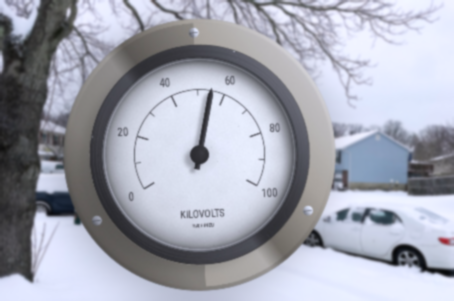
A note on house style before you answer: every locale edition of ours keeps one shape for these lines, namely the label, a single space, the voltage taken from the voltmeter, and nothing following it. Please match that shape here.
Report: 55 kV
